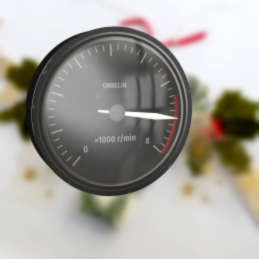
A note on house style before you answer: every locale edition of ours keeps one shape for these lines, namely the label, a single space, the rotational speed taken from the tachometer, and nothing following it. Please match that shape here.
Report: 7000 rpm
